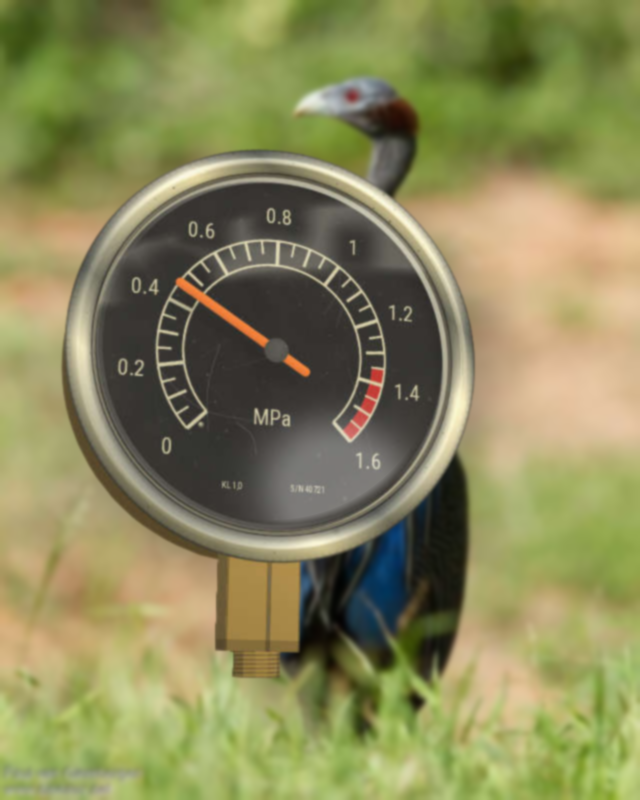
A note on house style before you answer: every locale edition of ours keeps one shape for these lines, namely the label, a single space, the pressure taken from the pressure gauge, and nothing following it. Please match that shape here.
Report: 0.45 MPa
